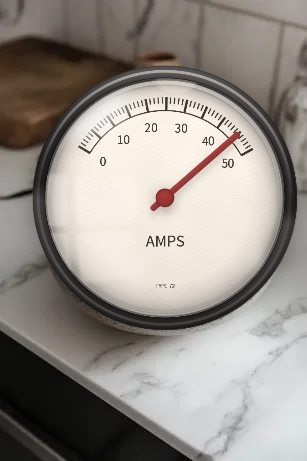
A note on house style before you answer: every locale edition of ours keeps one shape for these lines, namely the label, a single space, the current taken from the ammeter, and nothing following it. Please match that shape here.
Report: 45 A
